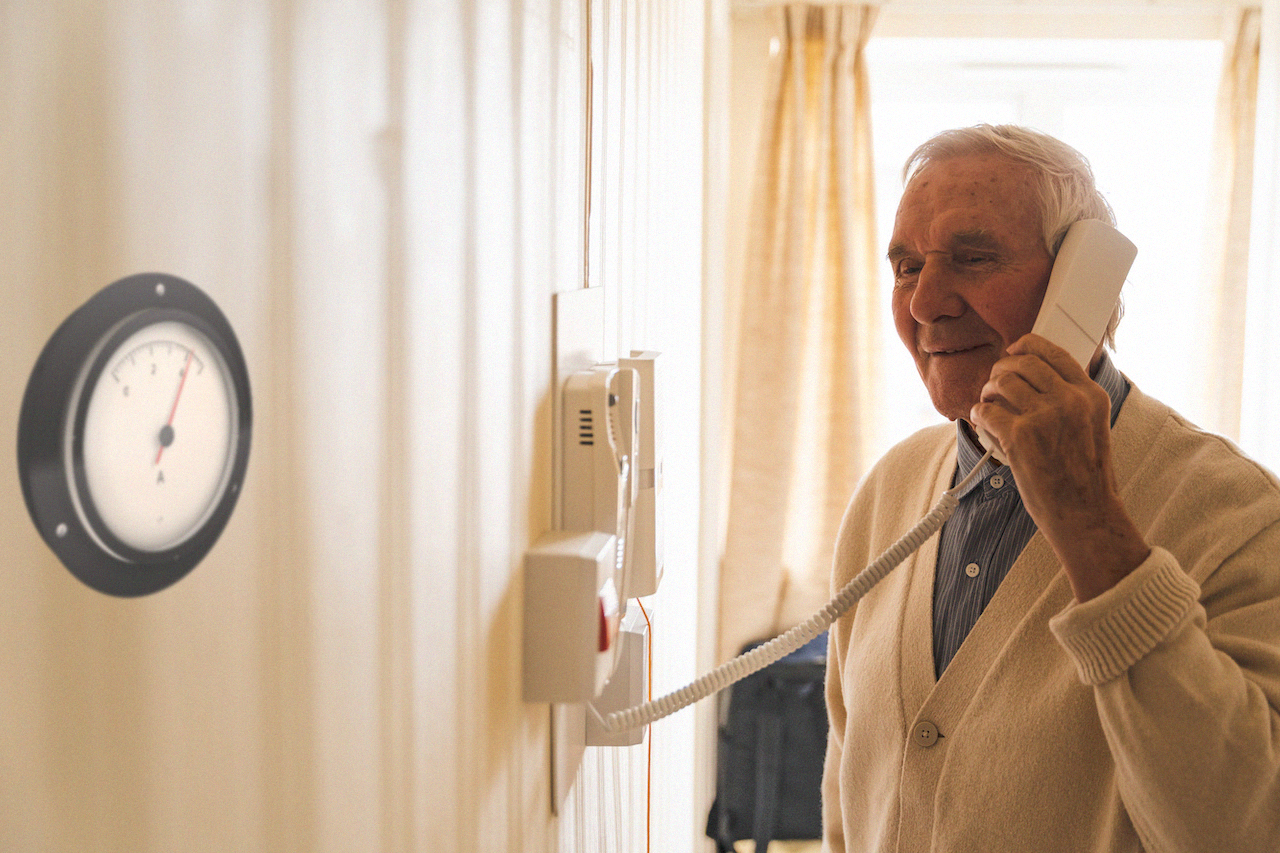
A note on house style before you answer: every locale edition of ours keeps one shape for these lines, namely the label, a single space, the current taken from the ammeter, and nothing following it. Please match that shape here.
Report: 4 A
